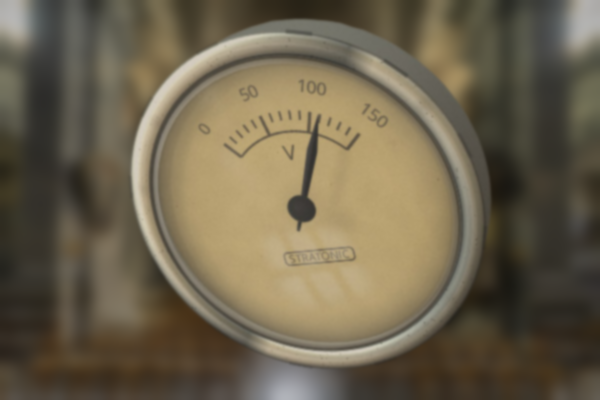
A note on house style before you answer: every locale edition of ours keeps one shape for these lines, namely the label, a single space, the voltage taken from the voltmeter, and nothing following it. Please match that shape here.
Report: 110 V
